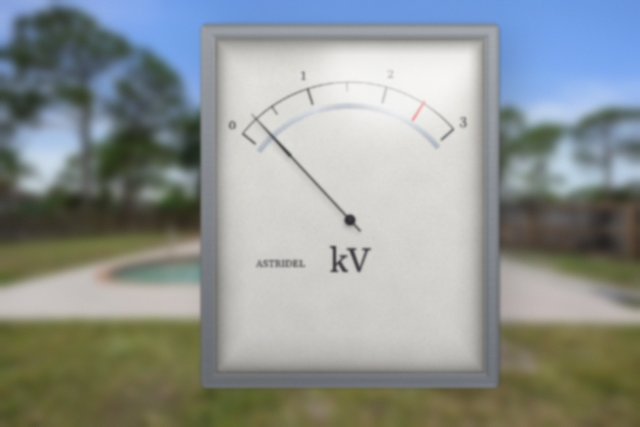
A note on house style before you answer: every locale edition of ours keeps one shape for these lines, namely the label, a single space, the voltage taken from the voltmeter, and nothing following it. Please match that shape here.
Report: 0.25 kV
